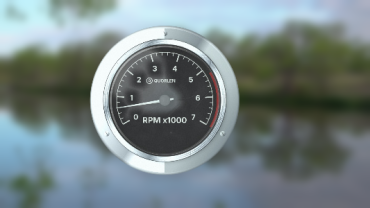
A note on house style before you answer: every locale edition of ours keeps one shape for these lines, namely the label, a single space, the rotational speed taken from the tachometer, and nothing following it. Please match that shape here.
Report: 600 rpm
